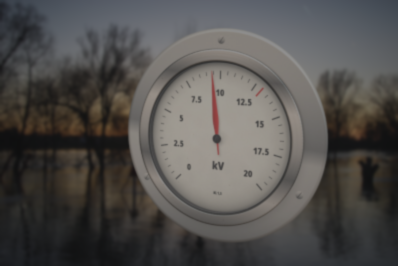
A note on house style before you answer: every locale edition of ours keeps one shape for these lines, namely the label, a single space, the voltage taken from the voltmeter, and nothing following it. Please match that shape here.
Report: 9.5 kV
